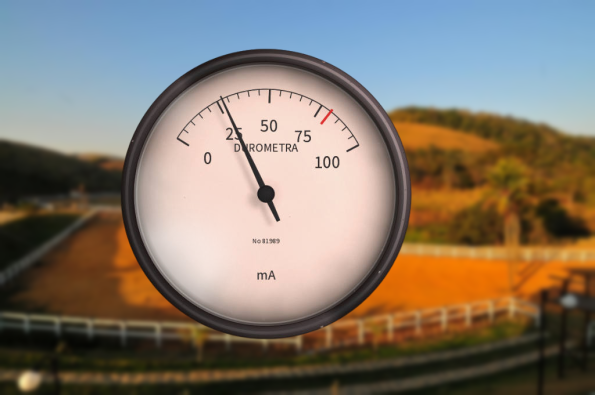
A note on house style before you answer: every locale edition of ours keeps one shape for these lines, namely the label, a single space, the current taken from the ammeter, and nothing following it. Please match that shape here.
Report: 27.5 mA
